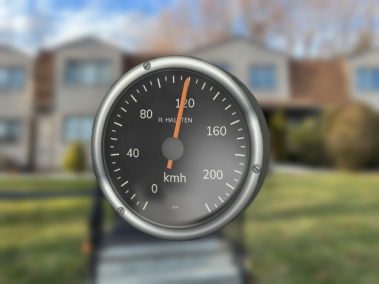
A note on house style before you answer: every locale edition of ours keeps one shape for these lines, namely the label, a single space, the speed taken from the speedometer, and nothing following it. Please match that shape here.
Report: 120 km/h
